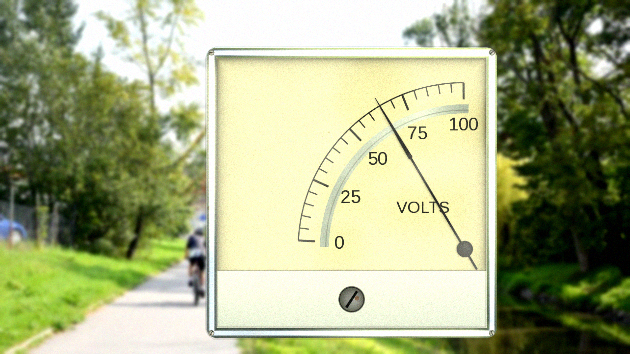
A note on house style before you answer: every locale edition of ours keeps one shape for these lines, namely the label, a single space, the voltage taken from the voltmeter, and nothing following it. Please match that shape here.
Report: 65 V
